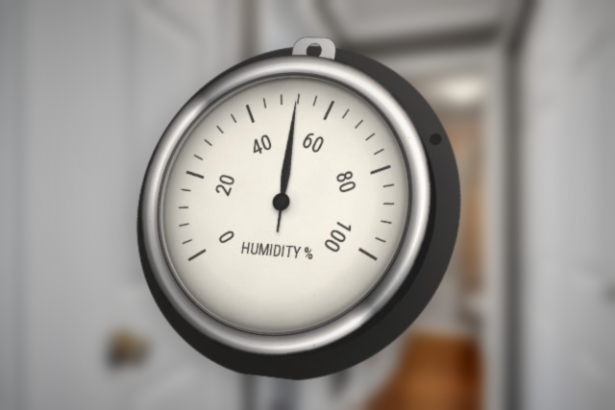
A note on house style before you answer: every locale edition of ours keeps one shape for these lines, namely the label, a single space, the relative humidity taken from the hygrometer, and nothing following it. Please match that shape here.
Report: 52 %
